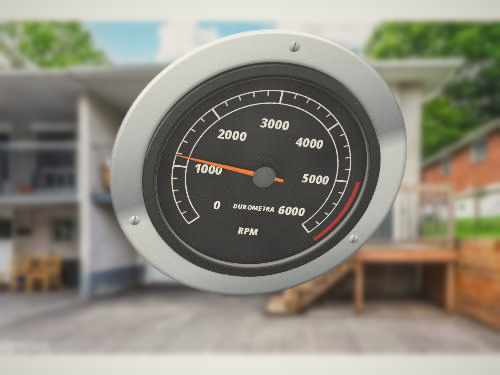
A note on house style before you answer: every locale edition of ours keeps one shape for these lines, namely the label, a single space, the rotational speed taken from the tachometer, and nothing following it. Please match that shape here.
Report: 1200 rpm
